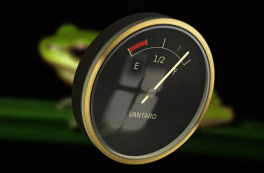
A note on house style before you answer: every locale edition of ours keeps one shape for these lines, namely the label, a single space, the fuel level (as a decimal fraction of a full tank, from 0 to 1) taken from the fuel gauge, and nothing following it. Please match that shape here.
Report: 0.875
